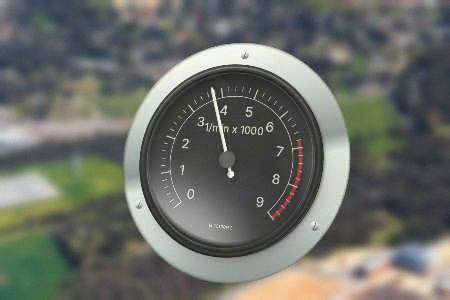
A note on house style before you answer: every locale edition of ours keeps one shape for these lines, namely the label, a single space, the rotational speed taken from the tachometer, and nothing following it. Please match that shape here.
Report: 3800 rpm
